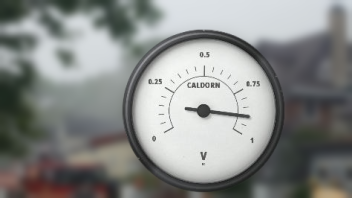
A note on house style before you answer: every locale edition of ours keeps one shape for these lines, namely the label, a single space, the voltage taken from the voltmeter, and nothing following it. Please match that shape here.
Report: 0.9 V
